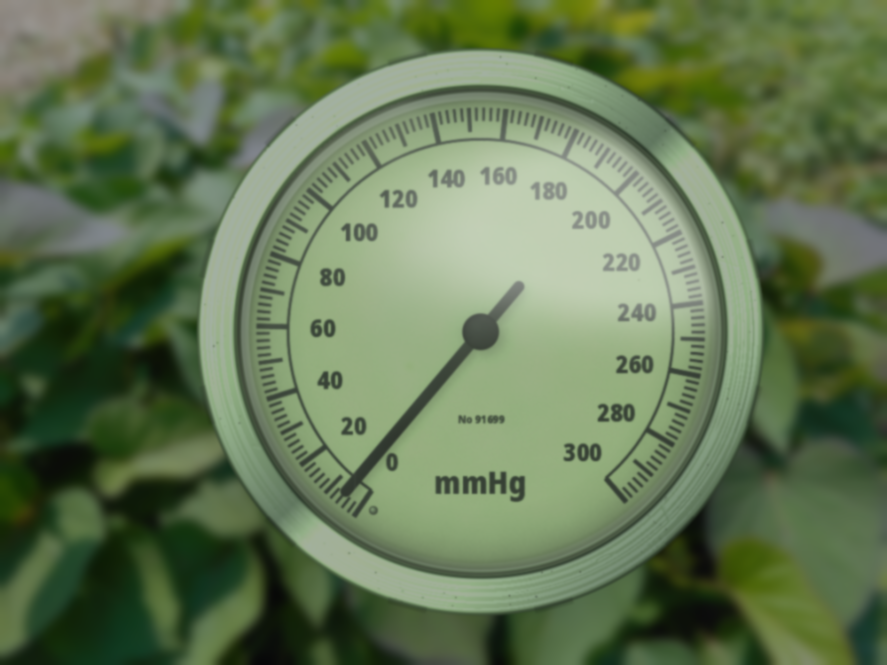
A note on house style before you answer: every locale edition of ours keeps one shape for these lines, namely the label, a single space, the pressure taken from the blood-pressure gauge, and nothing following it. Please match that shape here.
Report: 6 mmHg
